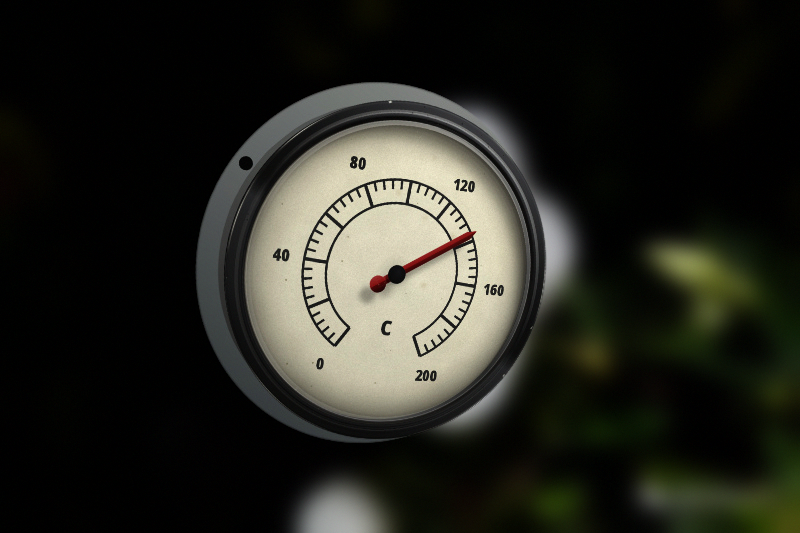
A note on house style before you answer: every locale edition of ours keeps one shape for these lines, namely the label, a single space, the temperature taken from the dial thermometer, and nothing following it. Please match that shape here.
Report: 136 °C
